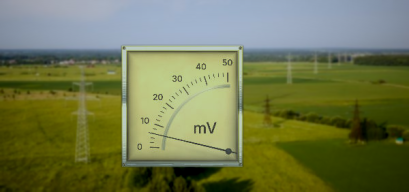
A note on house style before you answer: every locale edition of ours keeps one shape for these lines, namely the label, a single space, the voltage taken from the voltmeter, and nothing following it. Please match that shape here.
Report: 6 mV
